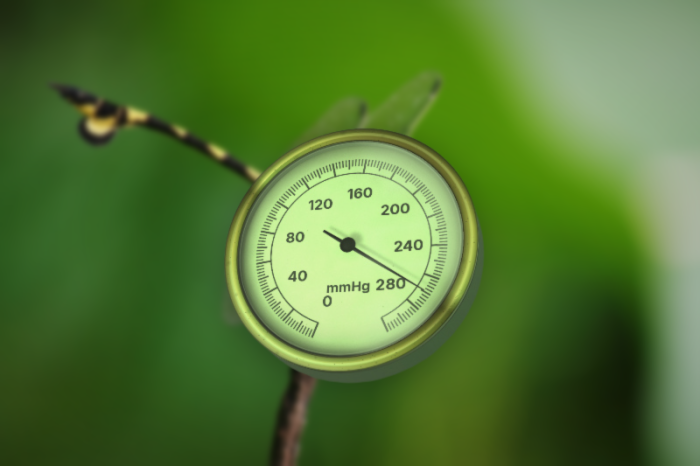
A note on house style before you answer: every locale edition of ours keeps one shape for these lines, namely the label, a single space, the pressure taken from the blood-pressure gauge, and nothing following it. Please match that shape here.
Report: 270 mmHg
